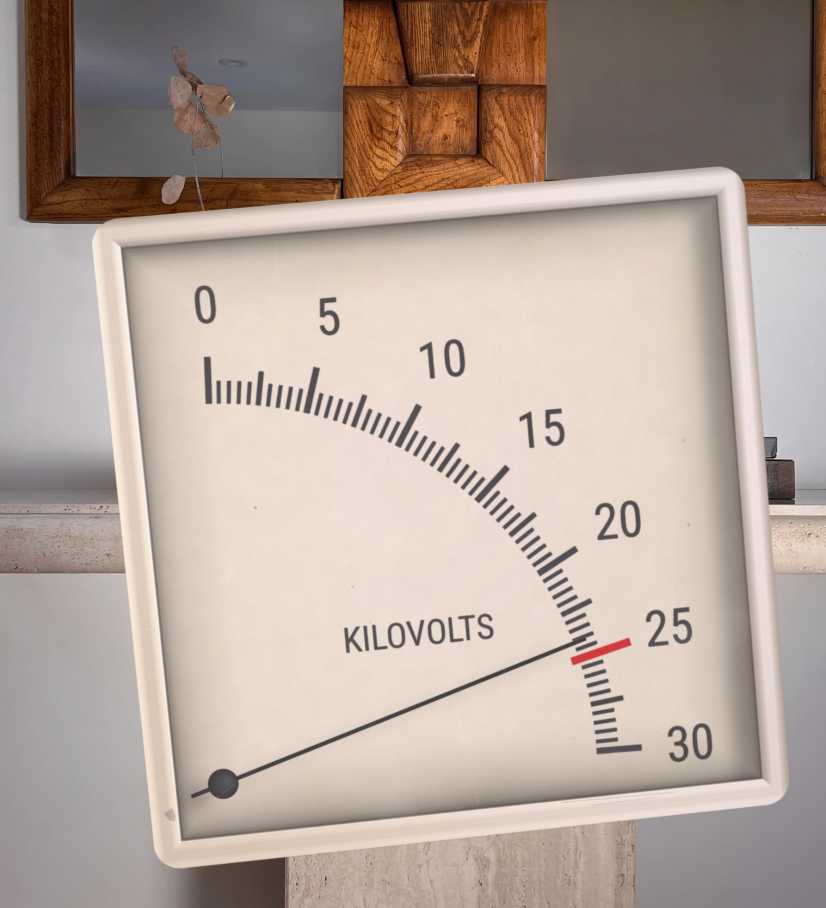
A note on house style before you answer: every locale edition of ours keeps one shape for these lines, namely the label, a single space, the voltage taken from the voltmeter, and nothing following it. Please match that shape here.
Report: 24 kV
